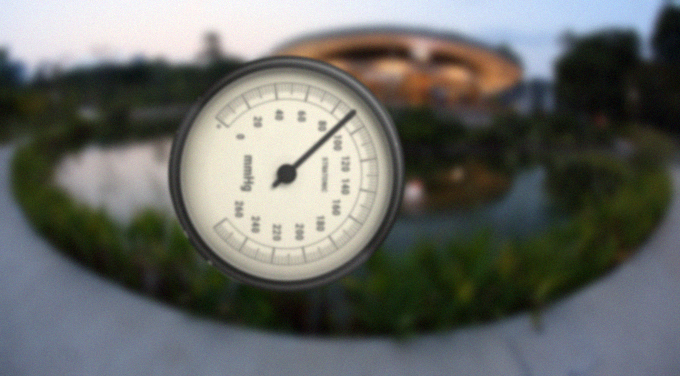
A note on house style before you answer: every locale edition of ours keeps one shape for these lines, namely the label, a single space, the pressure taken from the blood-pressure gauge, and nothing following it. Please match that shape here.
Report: 90 mmHg
